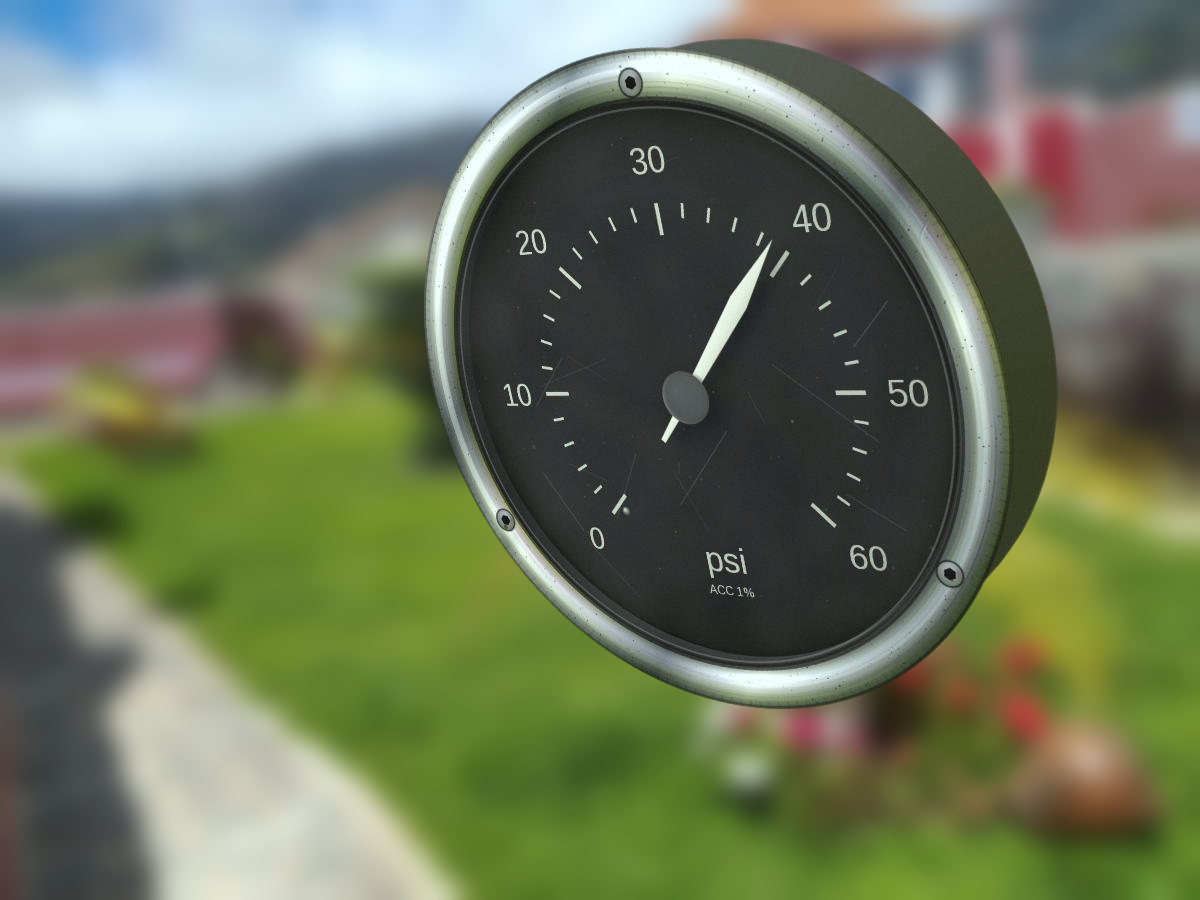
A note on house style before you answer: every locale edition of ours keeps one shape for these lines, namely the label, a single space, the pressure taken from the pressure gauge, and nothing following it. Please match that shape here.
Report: 39 psi
